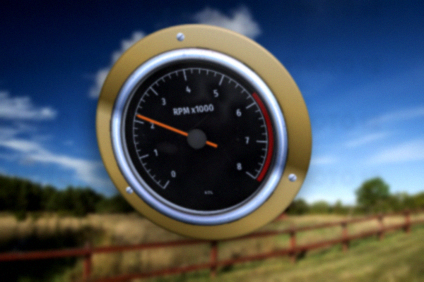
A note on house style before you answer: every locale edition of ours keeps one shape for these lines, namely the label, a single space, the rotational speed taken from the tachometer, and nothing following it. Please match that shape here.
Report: 2200 rpm
